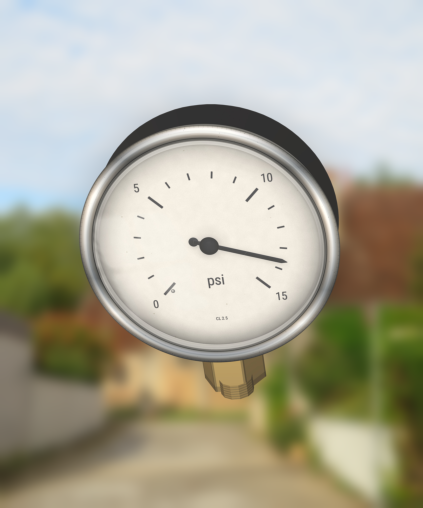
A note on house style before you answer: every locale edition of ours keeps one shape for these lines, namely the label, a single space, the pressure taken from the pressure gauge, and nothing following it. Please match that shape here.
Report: 13.5 psi
